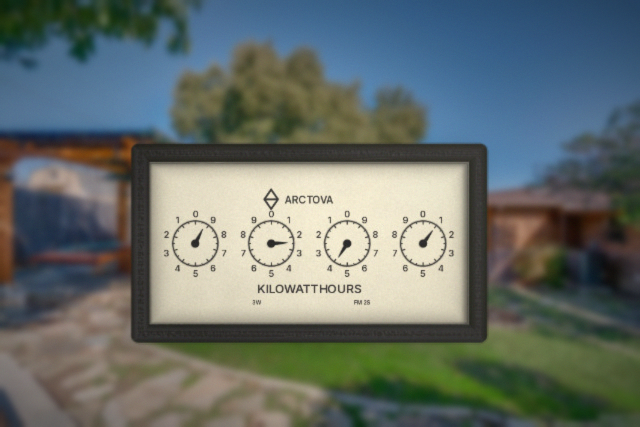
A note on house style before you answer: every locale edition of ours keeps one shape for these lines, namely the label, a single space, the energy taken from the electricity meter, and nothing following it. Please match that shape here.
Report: 9241 kWh
